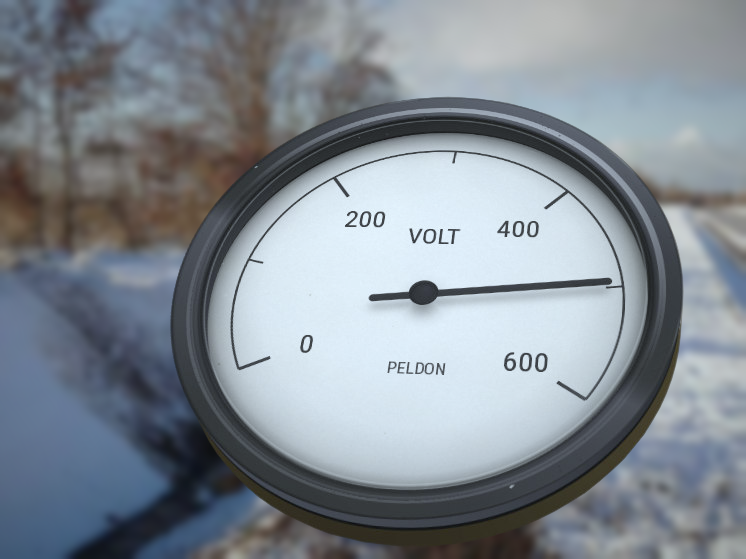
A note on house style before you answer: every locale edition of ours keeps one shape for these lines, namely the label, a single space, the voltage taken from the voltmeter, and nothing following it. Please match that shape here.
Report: 500 V
